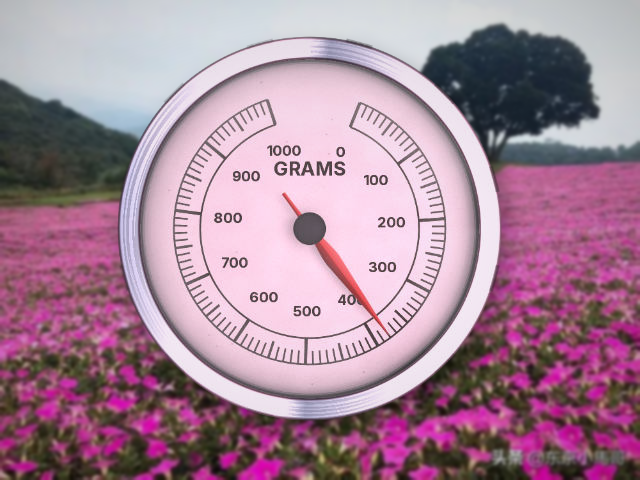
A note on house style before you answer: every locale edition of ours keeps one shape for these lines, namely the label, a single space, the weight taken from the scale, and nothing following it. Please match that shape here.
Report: 380 g
